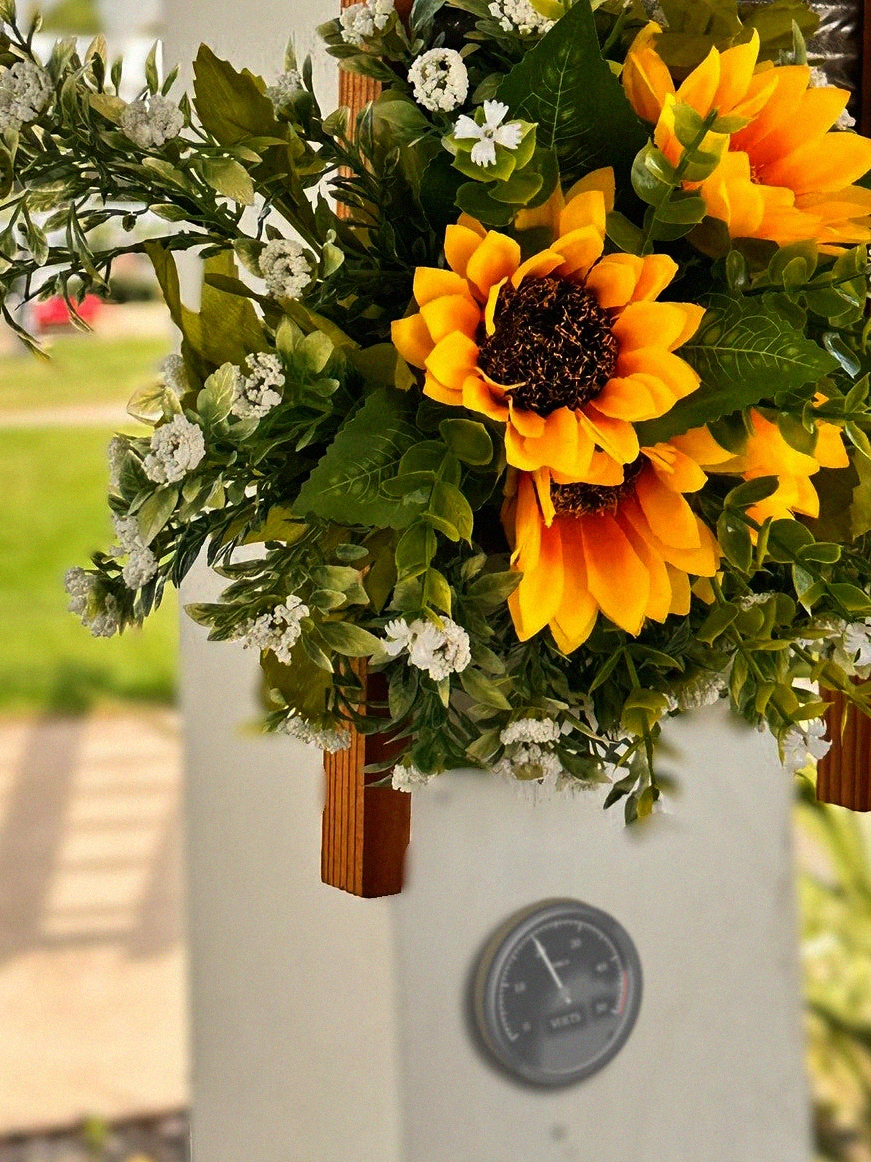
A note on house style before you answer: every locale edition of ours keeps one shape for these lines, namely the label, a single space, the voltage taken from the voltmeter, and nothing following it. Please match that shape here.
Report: 20 V
